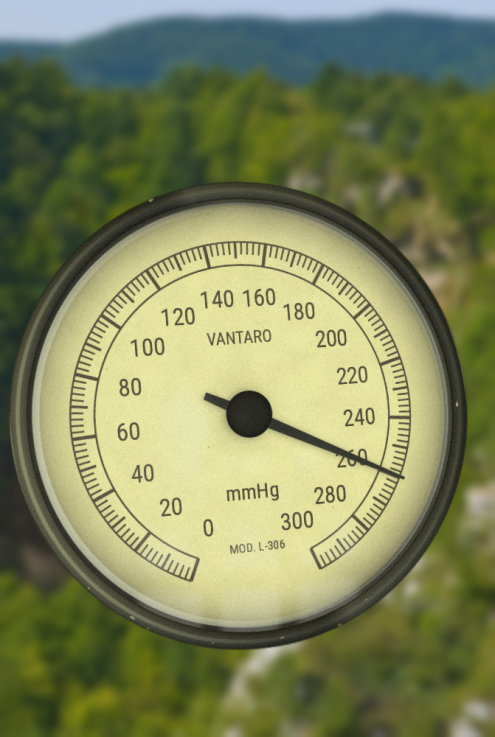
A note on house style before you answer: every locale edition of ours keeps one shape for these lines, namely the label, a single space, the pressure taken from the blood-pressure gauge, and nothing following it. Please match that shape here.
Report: 260 mmHg
